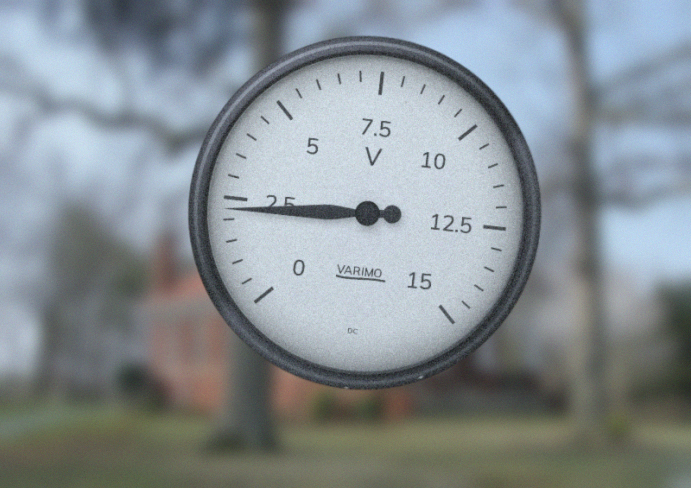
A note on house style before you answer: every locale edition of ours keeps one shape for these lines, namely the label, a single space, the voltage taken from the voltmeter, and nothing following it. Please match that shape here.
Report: 2.25 V
